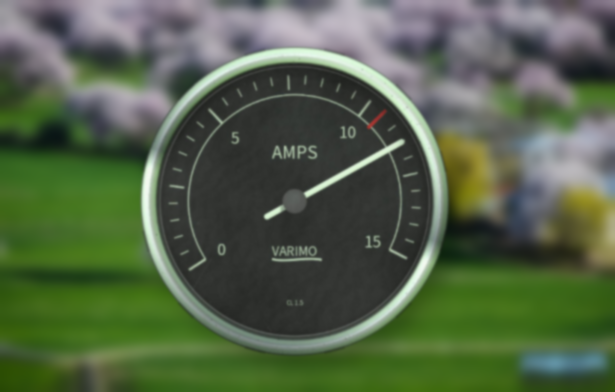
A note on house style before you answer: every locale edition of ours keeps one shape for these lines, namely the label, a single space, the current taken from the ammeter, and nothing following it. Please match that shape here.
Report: 11.5 A
